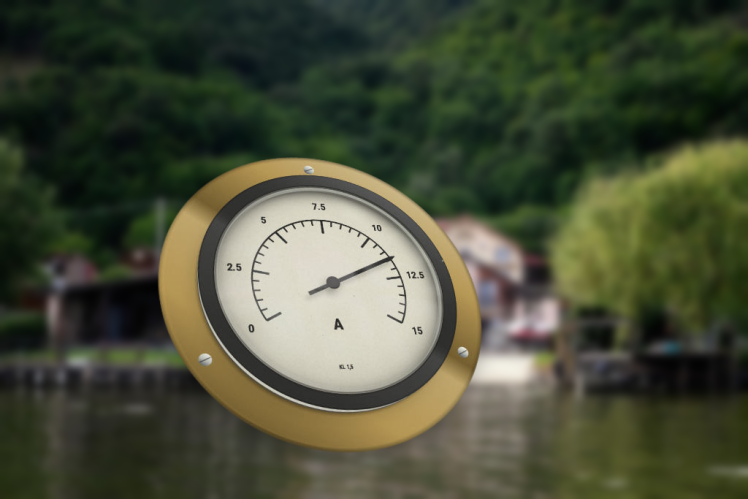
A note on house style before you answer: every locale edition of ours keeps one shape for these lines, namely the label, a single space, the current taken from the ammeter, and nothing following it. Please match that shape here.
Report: 11.5 A
